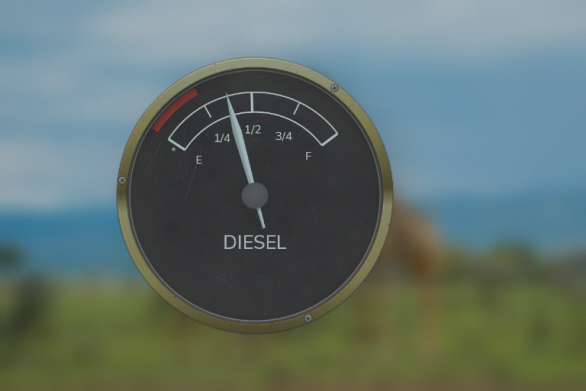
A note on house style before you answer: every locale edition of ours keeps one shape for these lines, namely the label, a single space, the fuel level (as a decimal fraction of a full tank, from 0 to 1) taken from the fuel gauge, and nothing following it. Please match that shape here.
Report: 0.375
